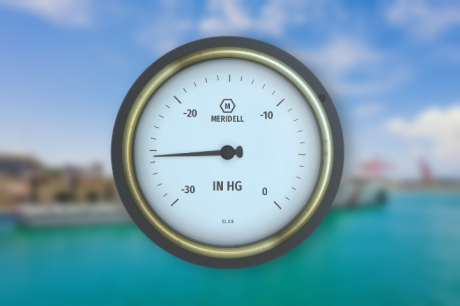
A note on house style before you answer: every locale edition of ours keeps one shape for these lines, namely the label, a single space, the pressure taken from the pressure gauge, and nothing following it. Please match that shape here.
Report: -25.5 inHg
